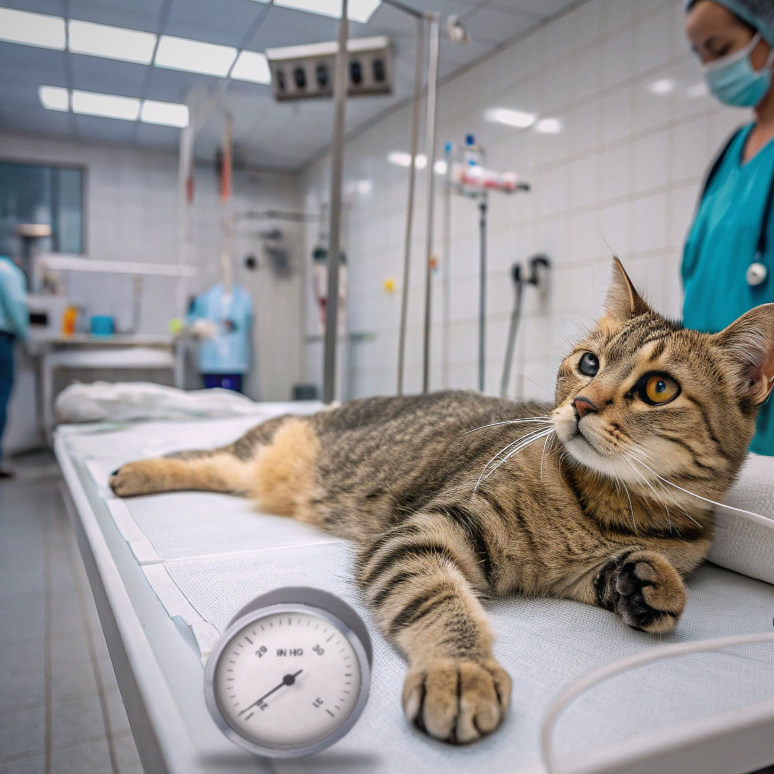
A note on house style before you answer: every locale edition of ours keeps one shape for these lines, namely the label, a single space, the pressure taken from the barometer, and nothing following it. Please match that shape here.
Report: 28.1 inHg
